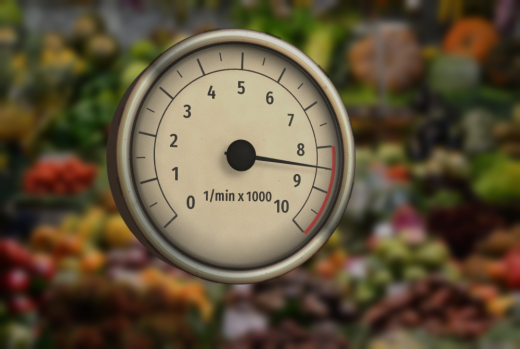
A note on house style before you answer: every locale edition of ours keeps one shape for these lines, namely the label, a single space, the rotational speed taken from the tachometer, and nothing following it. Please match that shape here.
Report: 8500 rpm
